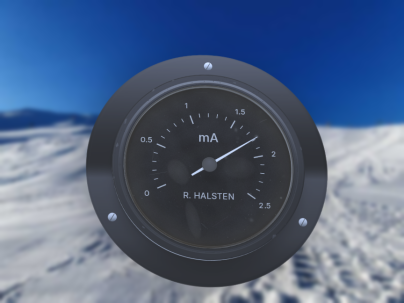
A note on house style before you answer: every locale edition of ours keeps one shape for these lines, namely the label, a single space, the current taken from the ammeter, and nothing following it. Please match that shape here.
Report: 1.8 mA
